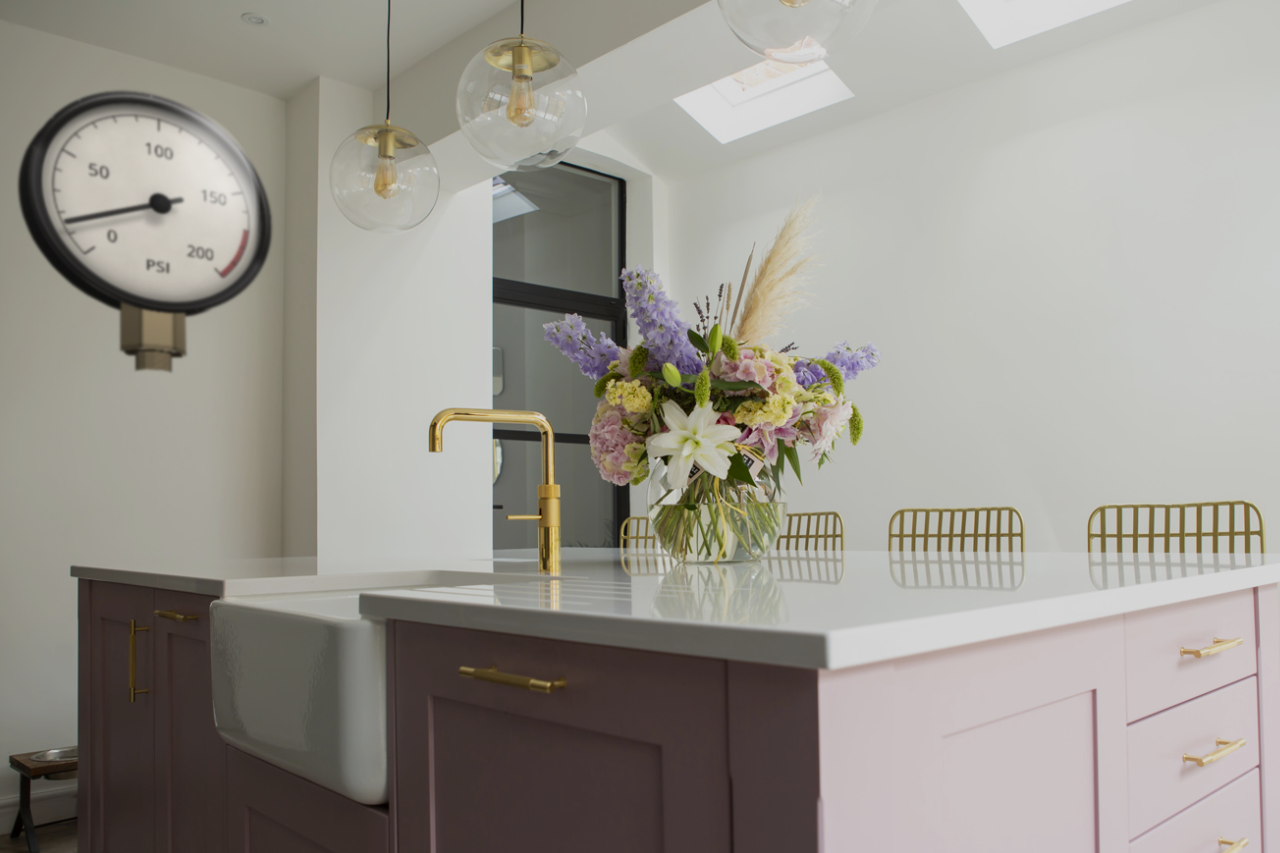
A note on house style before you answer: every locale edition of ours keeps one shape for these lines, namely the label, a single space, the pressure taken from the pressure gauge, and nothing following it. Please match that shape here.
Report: 15 psi
